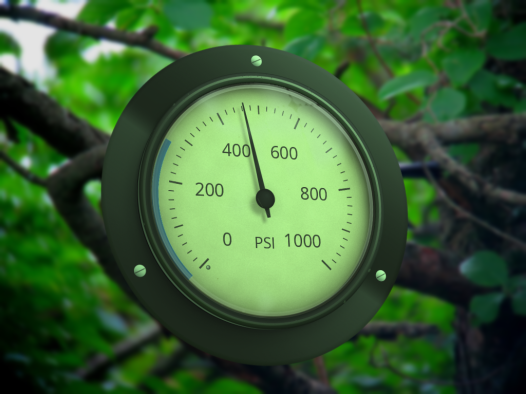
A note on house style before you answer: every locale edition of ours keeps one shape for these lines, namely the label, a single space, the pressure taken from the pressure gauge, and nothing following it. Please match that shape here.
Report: 460 psi
